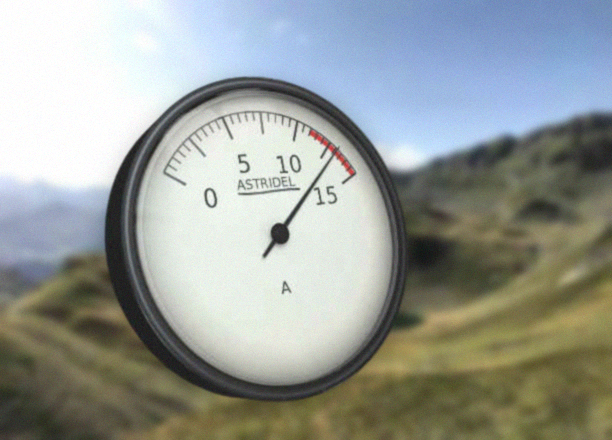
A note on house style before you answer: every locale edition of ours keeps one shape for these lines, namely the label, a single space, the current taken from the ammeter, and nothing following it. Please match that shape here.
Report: 13 A
